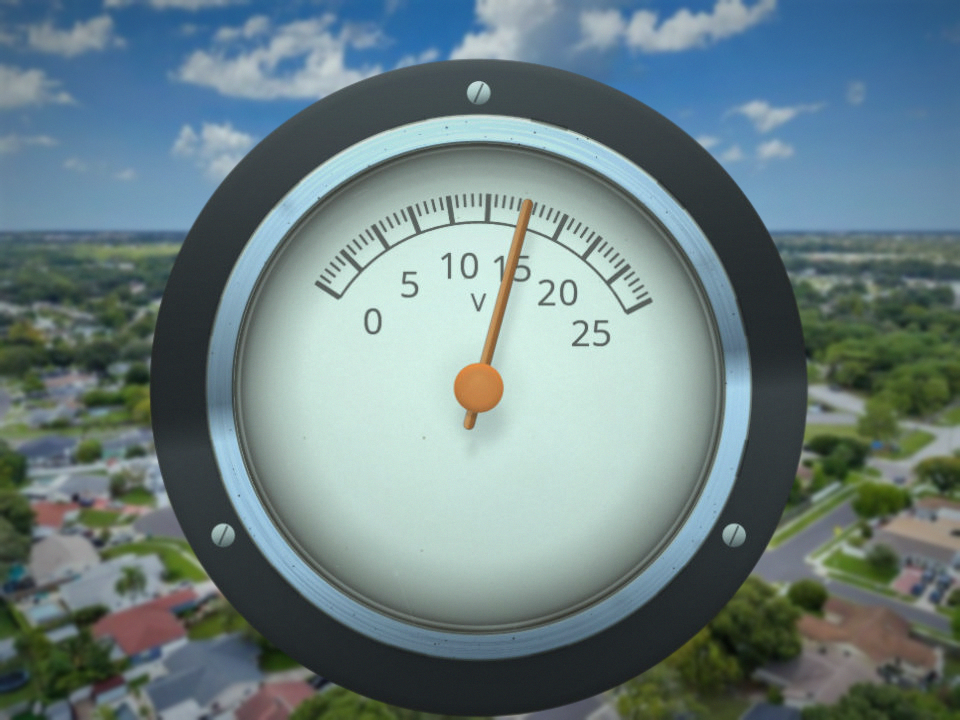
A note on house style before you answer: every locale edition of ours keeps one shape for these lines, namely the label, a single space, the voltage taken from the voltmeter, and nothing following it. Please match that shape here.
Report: 15 V
